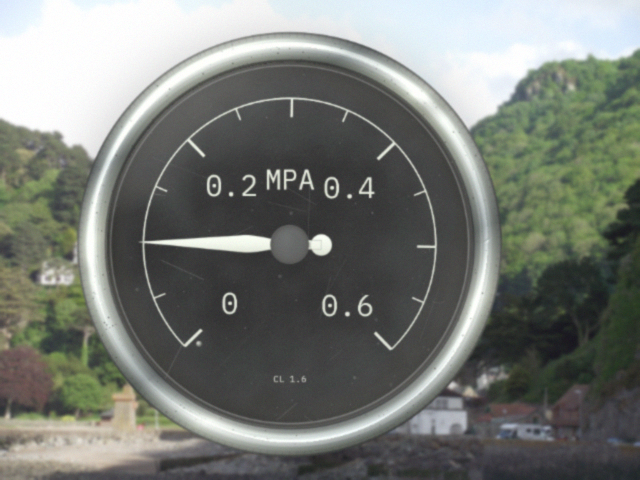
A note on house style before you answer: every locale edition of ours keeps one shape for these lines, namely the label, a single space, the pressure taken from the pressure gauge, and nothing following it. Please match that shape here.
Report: 0.1 MPa
